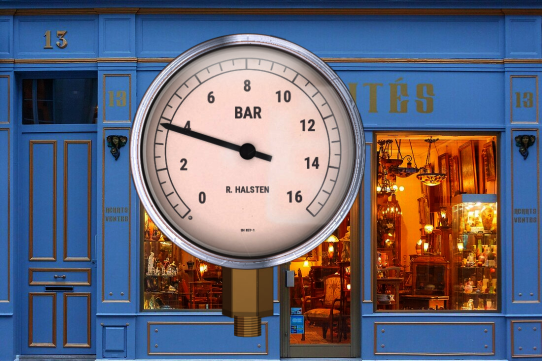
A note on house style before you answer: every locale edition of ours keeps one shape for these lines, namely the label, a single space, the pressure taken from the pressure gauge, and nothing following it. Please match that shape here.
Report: 3.75 bar
